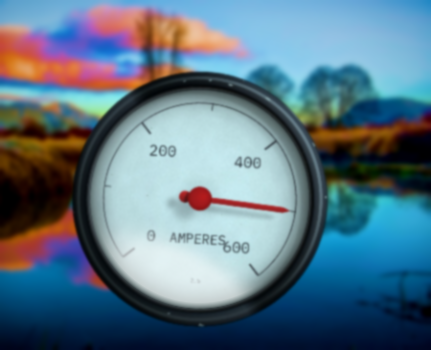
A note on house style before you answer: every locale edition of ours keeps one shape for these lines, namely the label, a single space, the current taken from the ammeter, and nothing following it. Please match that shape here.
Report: 500 A
